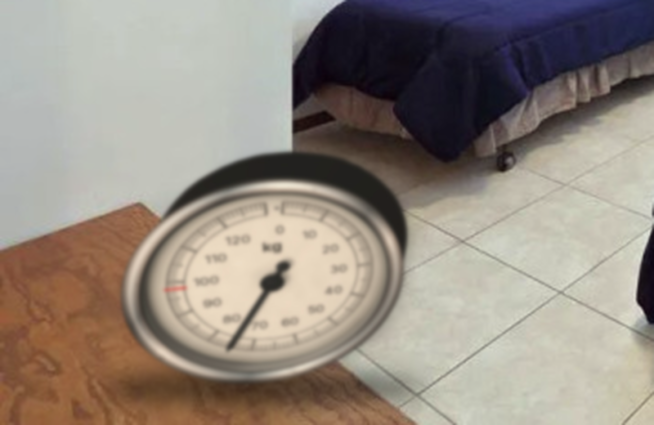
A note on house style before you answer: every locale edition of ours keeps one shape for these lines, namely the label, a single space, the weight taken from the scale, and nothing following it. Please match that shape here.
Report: 75 kg
